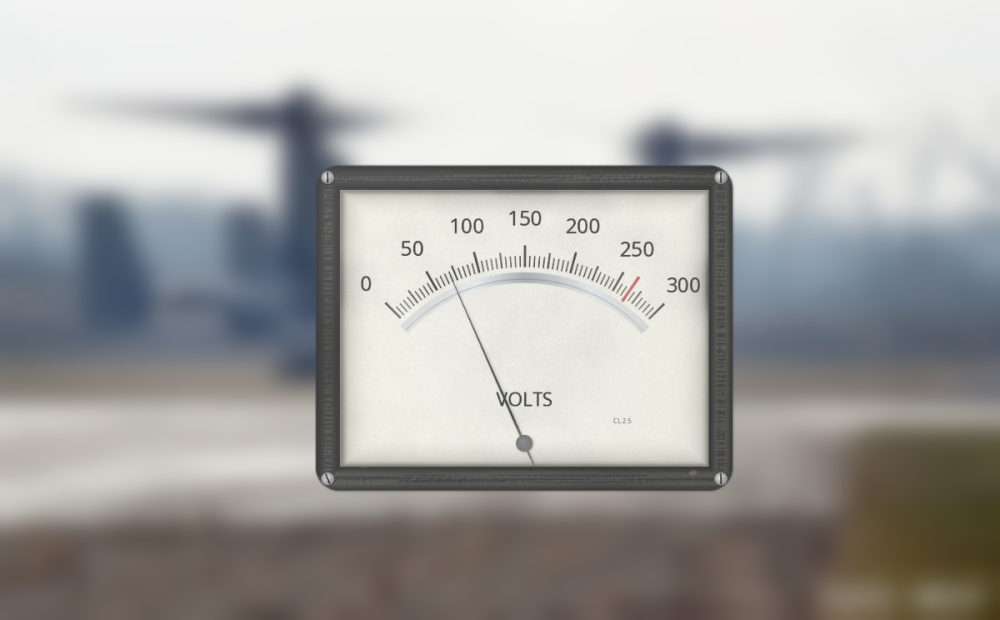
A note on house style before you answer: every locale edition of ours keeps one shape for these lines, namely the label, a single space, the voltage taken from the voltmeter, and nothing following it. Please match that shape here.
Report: 70 V
